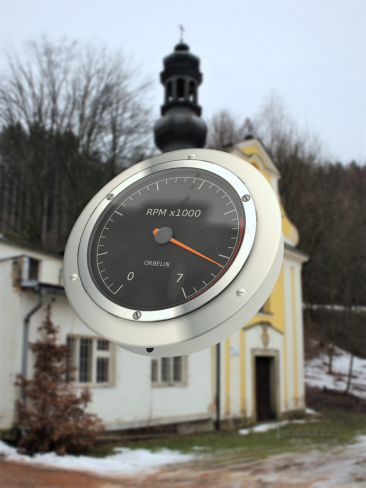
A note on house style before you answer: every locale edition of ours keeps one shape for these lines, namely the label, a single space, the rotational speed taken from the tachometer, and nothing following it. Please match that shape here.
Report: 6200 rpm
